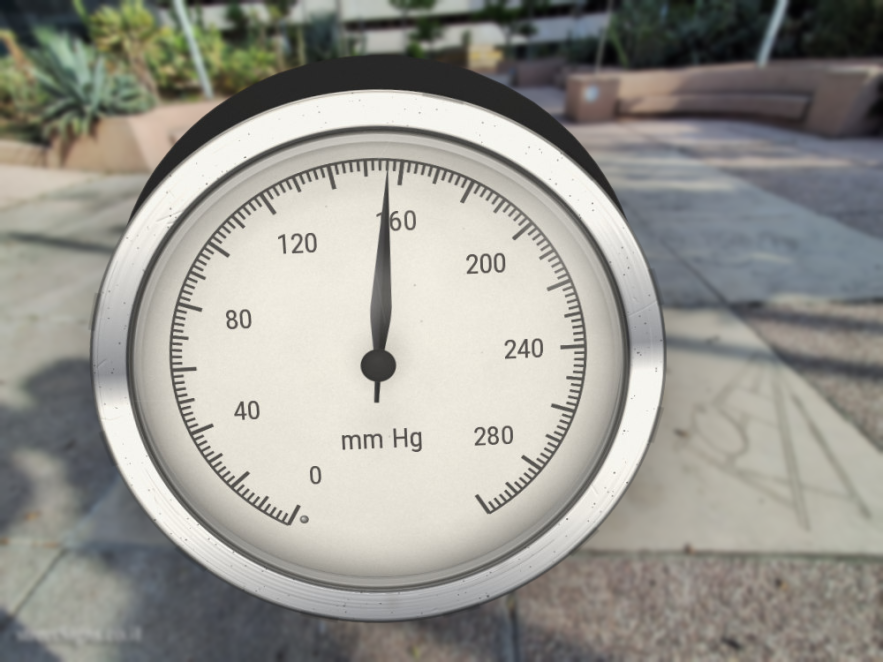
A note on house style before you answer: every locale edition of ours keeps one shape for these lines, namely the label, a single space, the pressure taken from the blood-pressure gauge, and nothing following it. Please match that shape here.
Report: 156 mmHg
